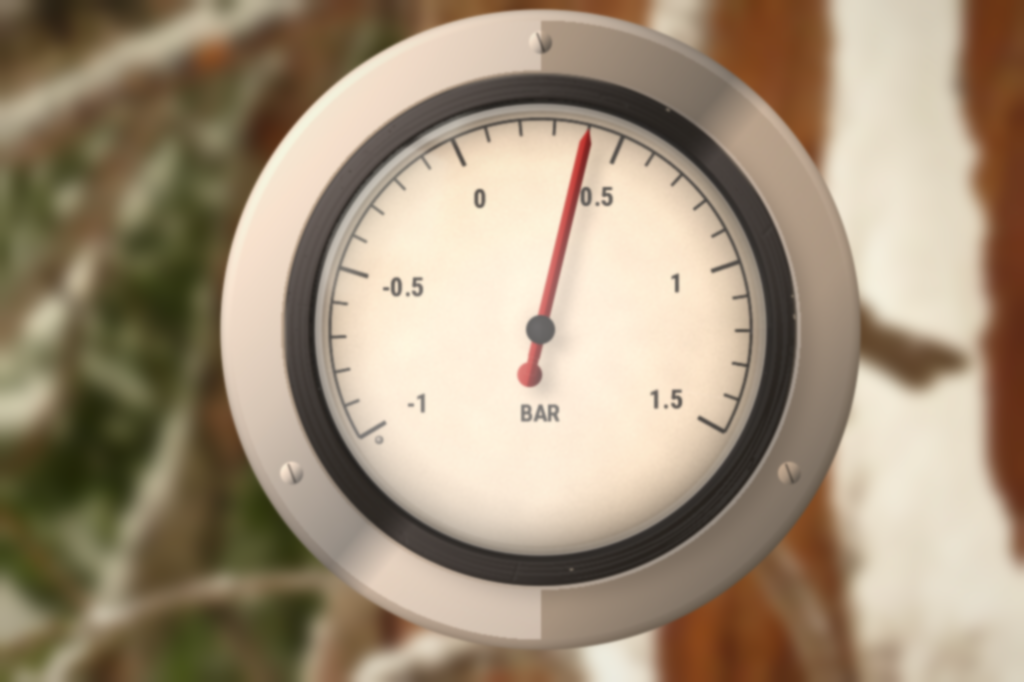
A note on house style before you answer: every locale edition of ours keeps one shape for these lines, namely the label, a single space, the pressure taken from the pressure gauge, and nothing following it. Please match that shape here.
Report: 0.4 bar
